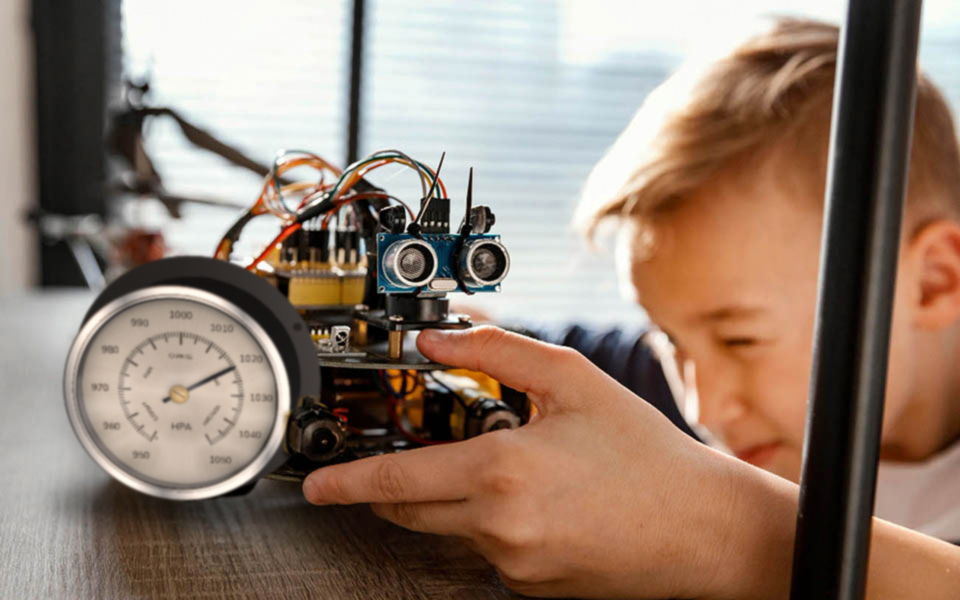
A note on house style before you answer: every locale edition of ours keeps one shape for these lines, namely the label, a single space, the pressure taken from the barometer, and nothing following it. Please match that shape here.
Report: 1020 hPa
